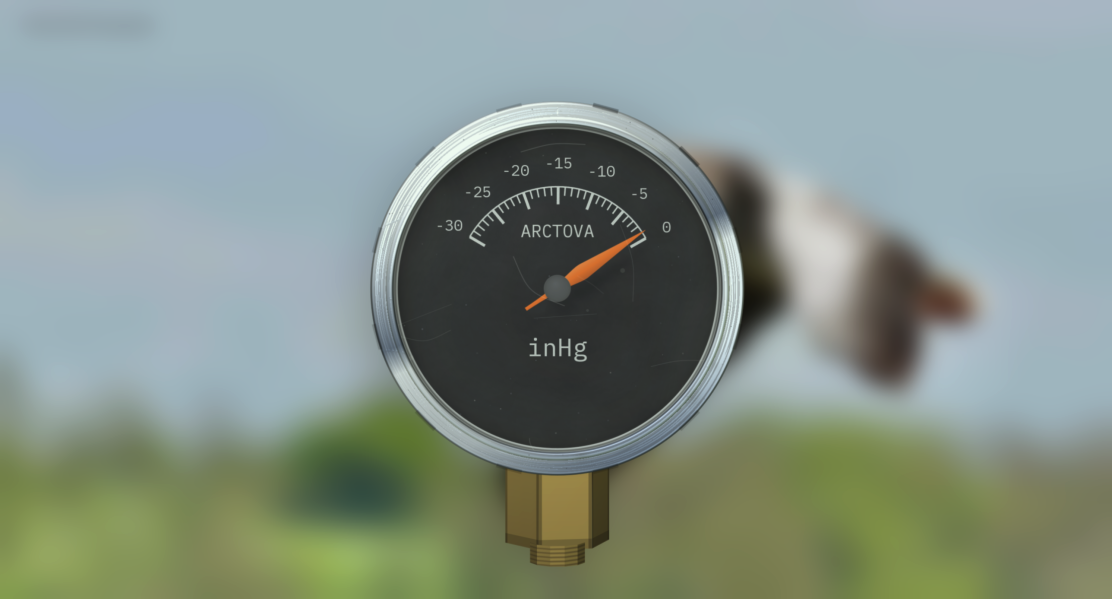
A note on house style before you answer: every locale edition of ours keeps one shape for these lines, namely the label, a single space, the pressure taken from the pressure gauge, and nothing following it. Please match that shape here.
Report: -1 inHg
